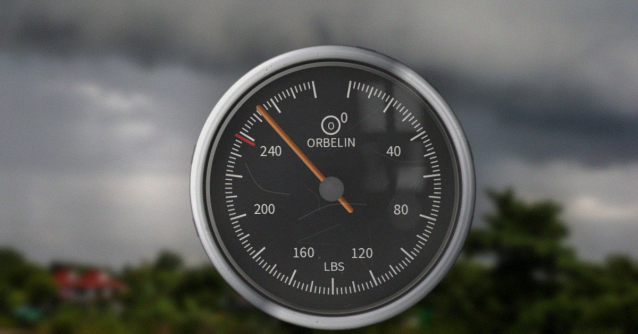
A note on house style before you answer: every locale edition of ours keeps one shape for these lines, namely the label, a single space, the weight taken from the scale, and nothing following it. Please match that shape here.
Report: 254 lb
